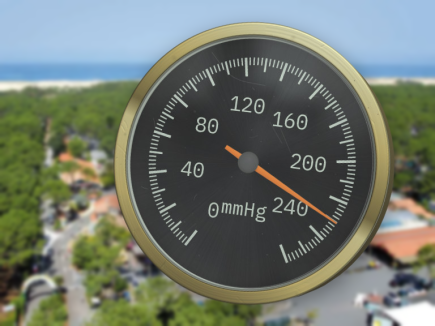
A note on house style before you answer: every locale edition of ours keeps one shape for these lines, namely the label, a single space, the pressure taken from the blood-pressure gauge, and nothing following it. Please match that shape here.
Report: 230 mmHg
